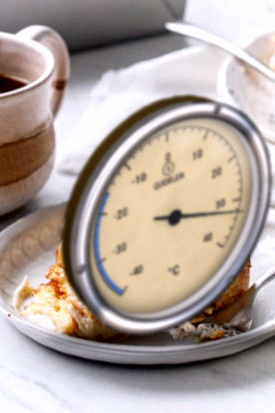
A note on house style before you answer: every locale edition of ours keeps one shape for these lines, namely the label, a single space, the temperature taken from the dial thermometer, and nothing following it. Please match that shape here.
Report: 32 °C
